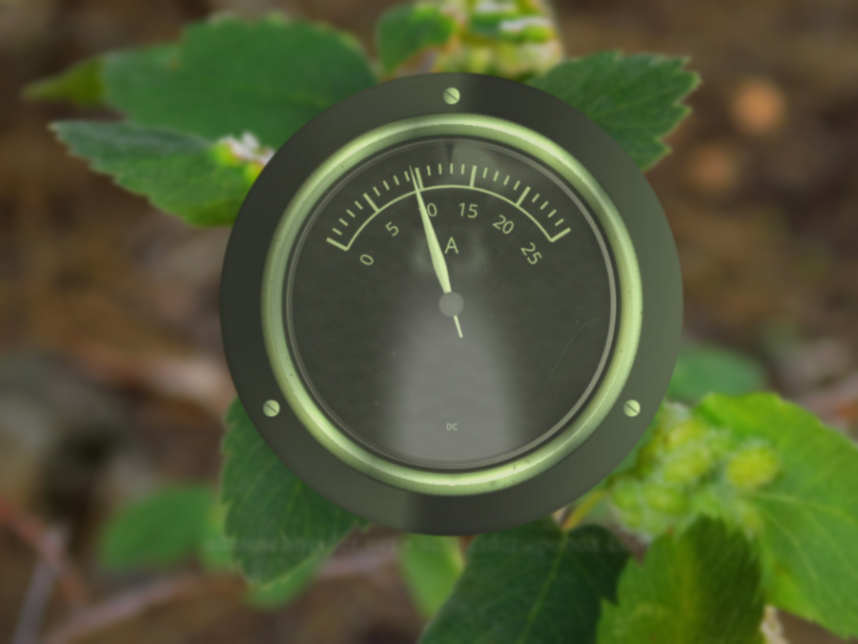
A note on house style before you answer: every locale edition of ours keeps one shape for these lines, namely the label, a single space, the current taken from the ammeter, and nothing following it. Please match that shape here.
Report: 9.5 A
